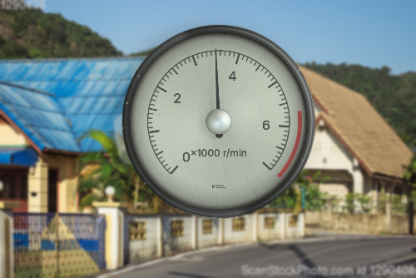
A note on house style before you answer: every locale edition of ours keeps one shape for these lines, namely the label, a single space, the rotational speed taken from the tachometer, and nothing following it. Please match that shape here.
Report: 3500 rpm
